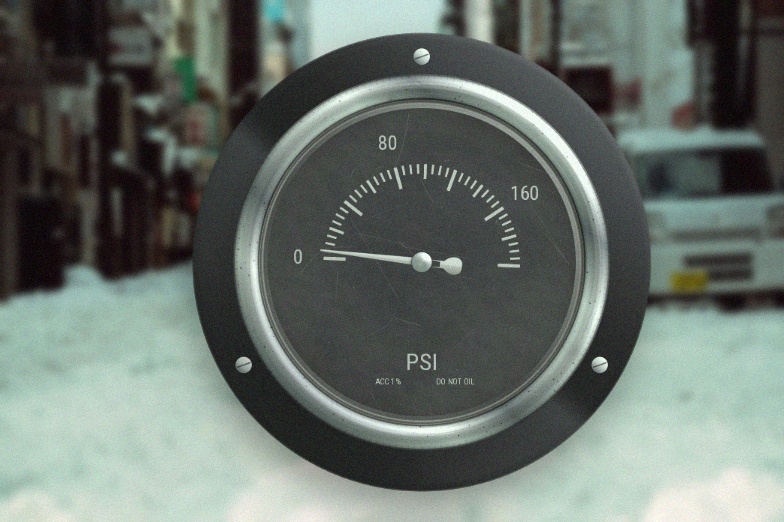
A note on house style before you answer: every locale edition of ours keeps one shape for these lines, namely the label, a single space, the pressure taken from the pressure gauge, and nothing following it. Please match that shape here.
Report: 5 psi
